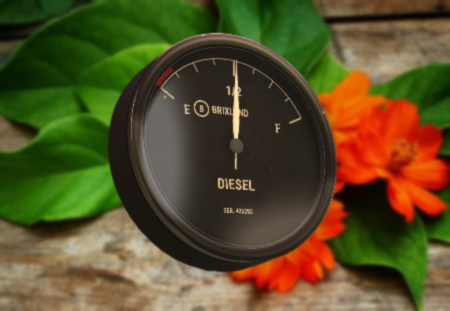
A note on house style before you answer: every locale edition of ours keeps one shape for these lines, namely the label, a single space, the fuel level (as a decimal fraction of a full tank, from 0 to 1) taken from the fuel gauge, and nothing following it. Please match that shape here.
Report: 0.5
